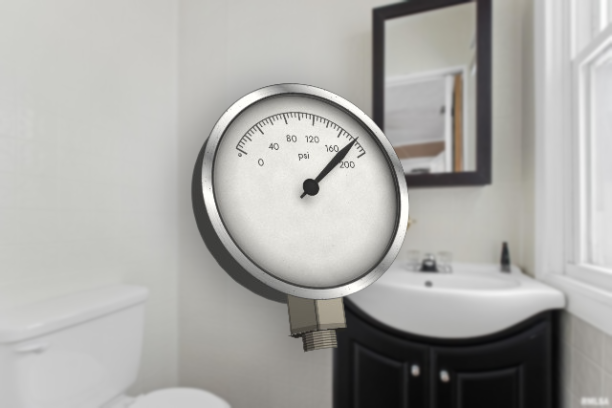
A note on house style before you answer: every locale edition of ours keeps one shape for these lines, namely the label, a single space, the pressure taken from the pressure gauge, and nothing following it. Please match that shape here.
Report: 180 psi
